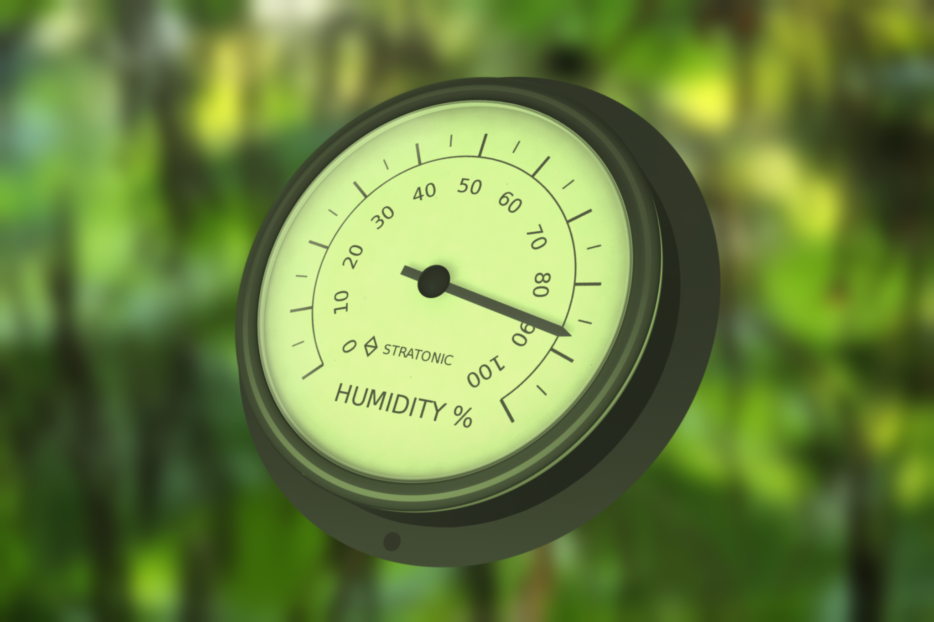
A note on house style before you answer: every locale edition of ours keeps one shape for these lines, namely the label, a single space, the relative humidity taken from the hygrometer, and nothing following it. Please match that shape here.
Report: 87.5 %
